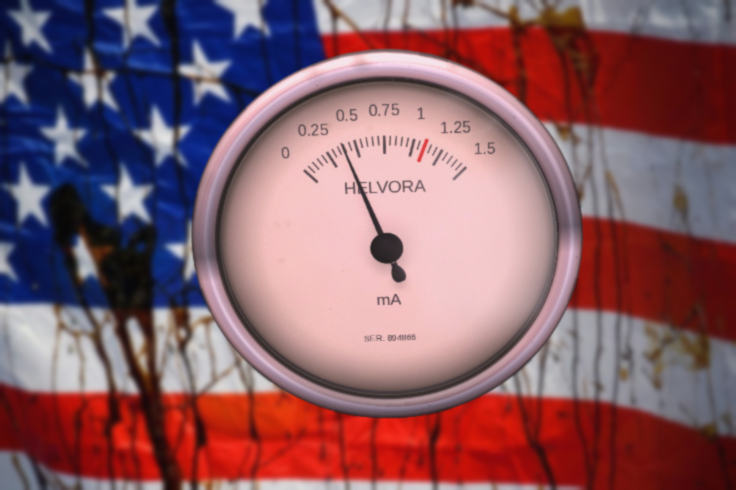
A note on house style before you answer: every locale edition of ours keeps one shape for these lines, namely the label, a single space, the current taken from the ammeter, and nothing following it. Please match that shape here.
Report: 0.4 mA
